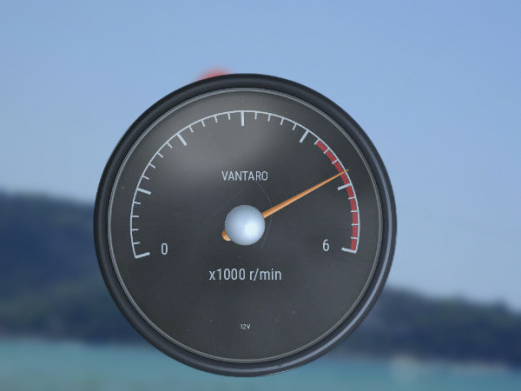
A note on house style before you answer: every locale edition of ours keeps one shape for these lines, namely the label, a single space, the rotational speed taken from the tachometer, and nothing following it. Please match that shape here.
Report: 4800 rpm
